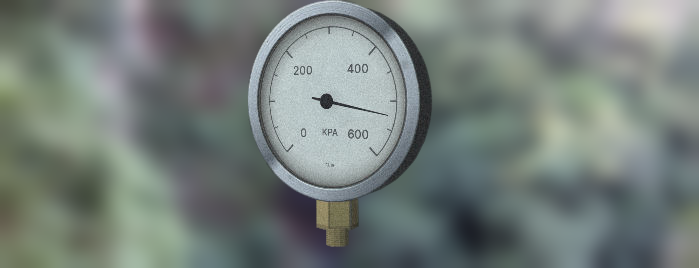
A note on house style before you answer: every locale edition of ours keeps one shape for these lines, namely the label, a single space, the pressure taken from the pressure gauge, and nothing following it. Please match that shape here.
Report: 525 kPa
